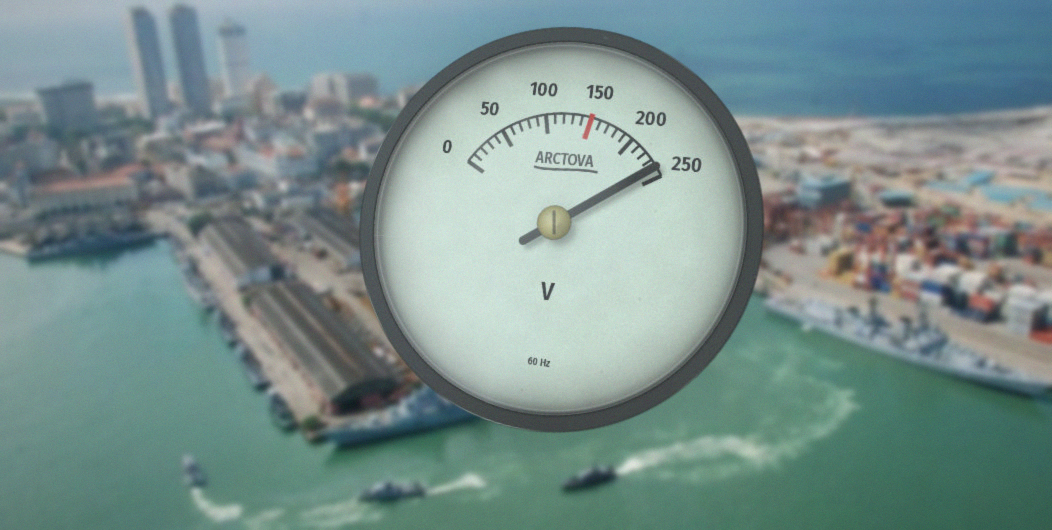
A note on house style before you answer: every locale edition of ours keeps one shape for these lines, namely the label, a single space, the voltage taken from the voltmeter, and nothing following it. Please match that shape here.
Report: 240 V
